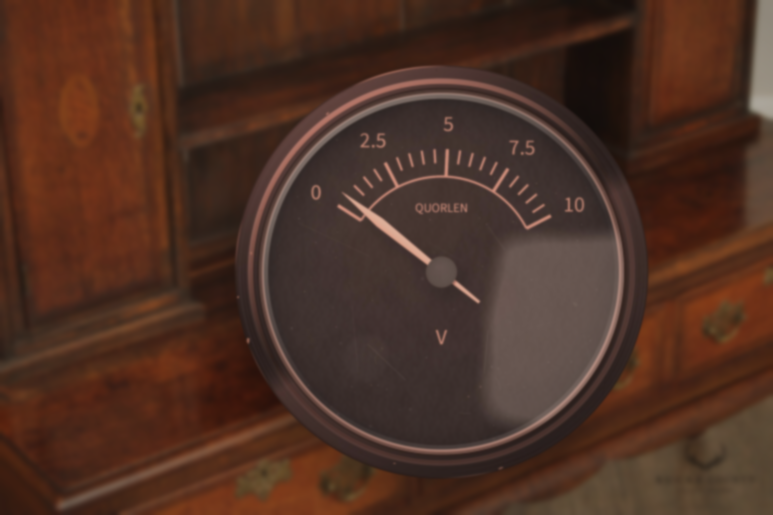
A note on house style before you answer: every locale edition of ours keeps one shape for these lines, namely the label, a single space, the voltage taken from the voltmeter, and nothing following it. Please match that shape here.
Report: 0.5 V
